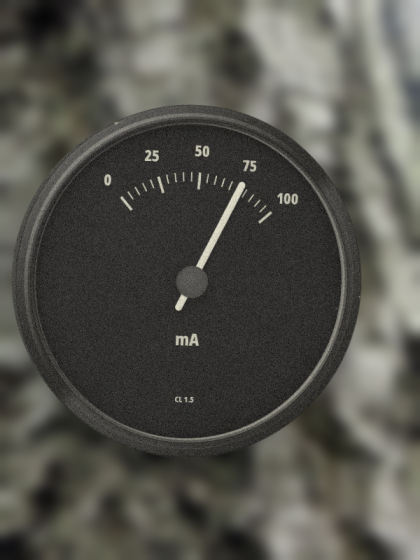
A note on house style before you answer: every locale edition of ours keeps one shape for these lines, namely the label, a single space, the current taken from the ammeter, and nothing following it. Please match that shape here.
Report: 75 mA
